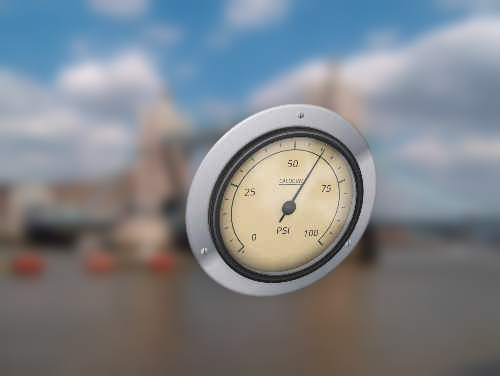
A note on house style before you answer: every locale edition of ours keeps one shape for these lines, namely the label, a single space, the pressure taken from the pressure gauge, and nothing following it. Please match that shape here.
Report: 60 psi
